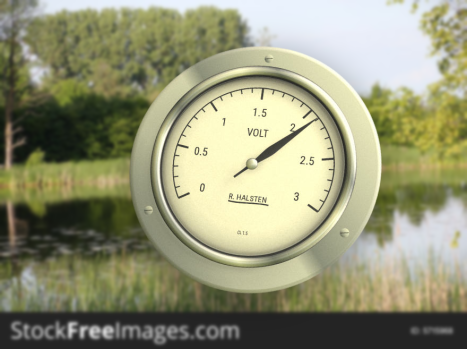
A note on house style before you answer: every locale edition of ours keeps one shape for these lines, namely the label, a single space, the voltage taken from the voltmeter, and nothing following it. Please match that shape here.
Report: 2.1 V
